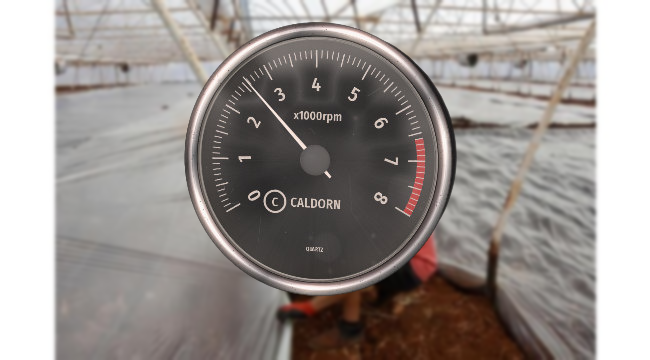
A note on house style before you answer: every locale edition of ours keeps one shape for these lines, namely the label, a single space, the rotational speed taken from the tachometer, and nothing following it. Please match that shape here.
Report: 2600 rpm
